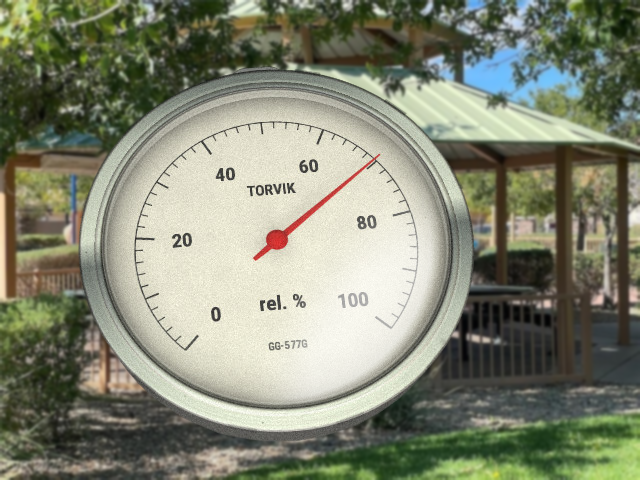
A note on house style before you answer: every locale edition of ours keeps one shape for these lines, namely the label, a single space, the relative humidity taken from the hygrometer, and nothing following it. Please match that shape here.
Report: 70 %
